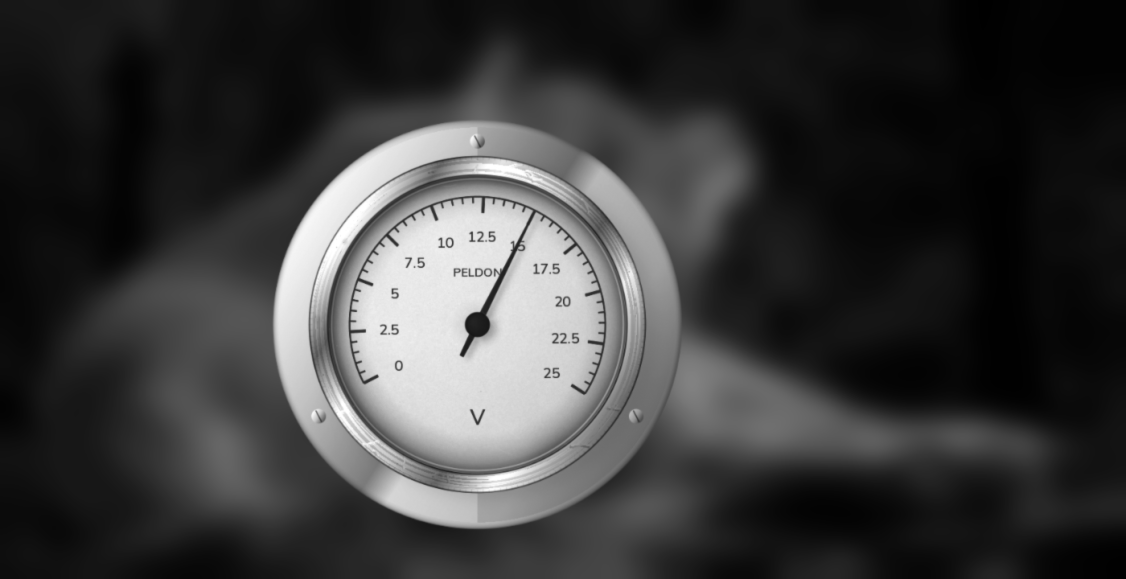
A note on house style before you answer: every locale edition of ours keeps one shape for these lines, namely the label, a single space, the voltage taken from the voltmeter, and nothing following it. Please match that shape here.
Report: 15 V
